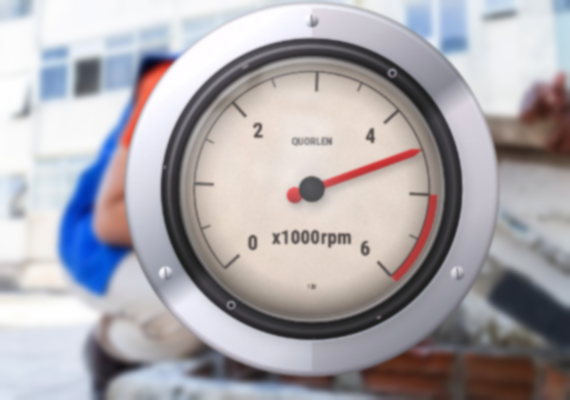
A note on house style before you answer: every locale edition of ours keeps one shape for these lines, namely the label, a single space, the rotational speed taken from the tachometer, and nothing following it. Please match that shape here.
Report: 4500 rpm
